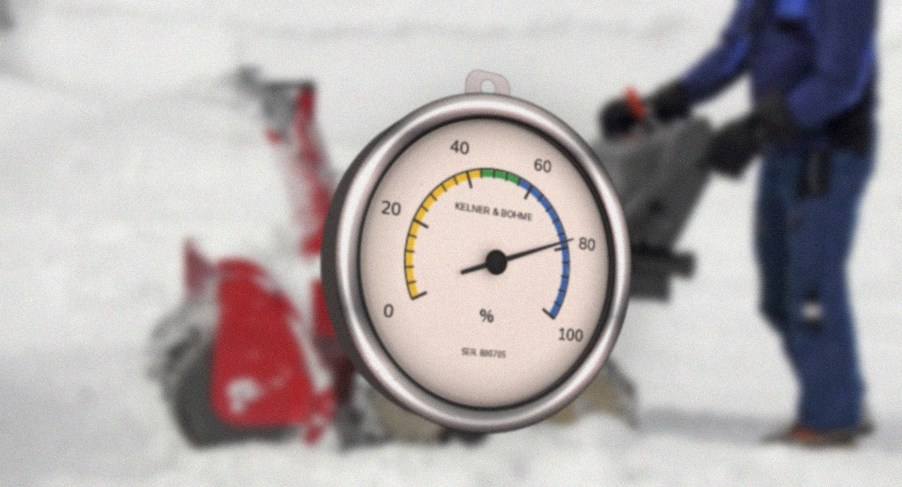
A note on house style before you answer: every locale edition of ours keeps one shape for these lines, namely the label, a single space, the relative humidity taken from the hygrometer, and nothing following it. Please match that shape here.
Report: 78 %
